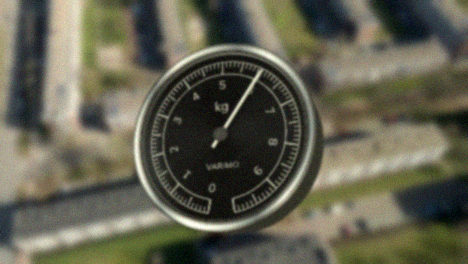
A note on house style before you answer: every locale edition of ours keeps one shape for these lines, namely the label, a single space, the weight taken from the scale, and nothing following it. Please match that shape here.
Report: 6 kg
